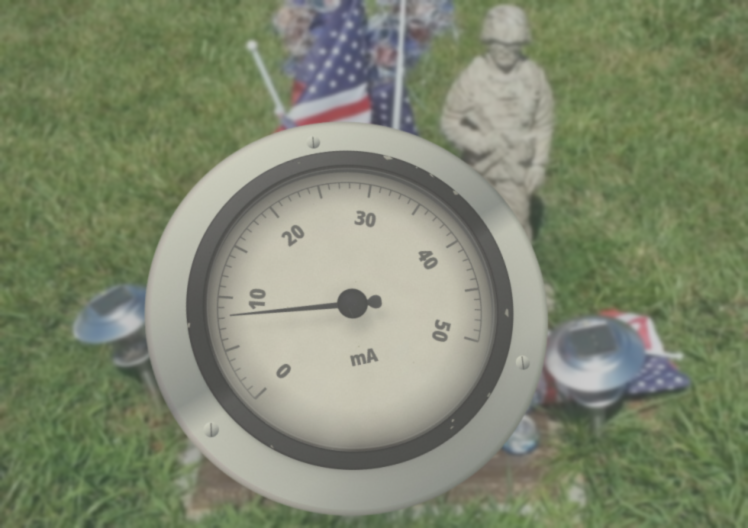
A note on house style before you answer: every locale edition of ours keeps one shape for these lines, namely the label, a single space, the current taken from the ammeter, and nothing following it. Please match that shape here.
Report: 8 mA
